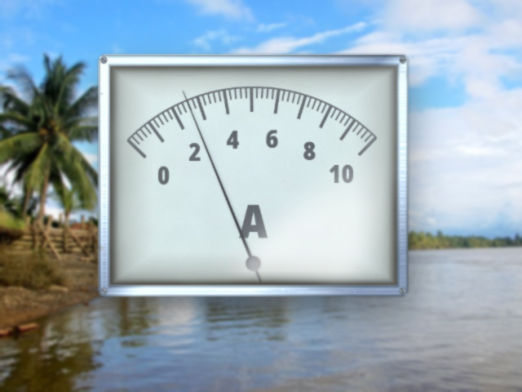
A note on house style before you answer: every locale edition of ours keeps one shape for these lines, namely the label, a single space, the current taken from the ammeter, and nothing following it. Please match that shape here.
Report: 2.6 A
